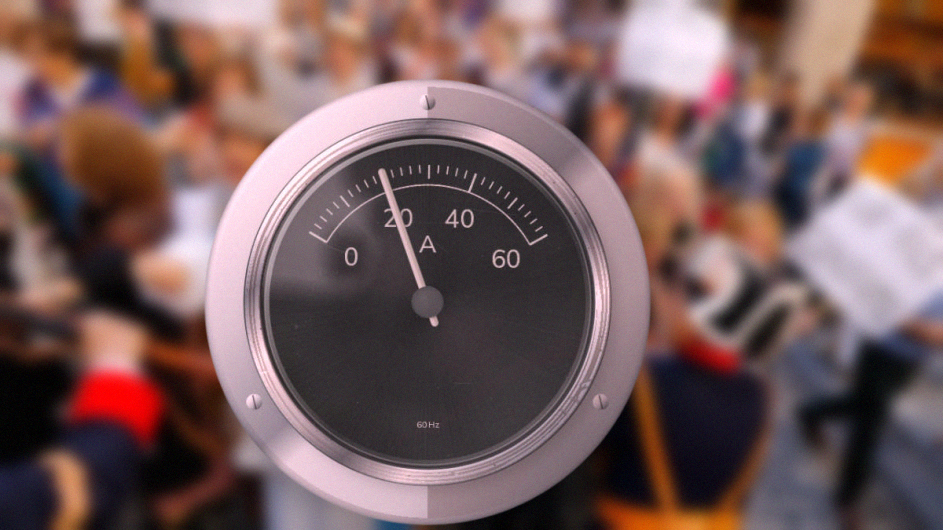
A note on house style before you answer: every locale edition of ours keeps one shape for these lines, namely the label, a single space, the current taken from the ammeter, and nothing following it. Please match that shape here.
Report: 20 A
